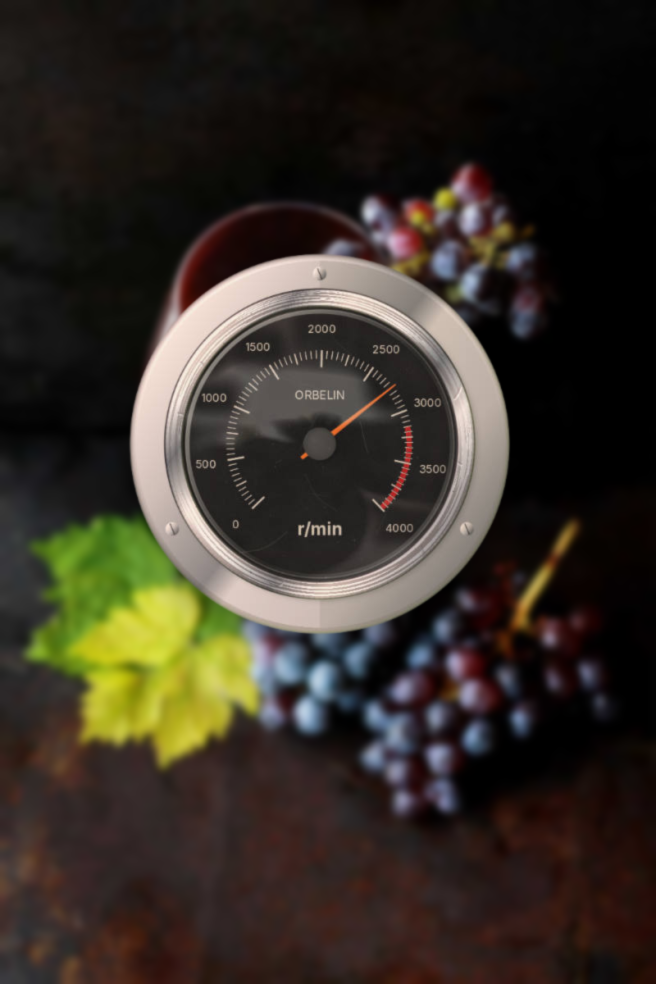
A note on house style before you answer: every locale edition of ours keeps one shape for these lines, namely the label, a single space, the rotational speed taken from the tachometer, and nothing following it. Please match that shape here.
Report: 2750 rpm
